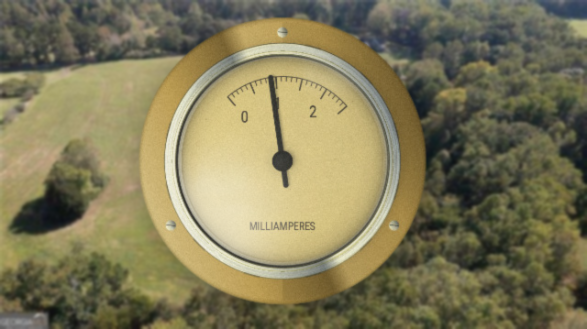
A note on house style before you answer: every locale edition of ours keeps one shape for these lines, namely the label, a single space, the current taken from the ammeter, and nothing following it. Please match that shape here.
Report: 0.9 mA
